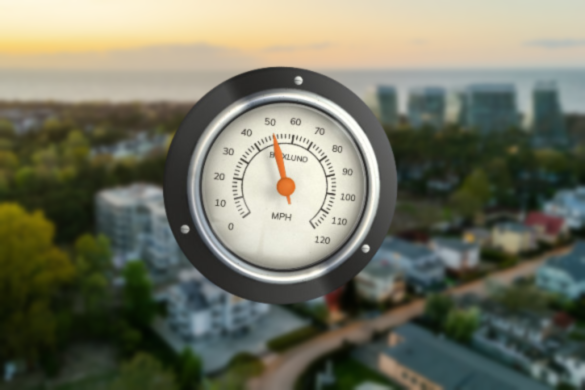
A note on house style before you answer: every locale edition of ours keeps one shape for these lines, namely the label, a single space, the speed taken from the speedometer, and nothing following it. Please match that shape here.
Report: 50 mph
